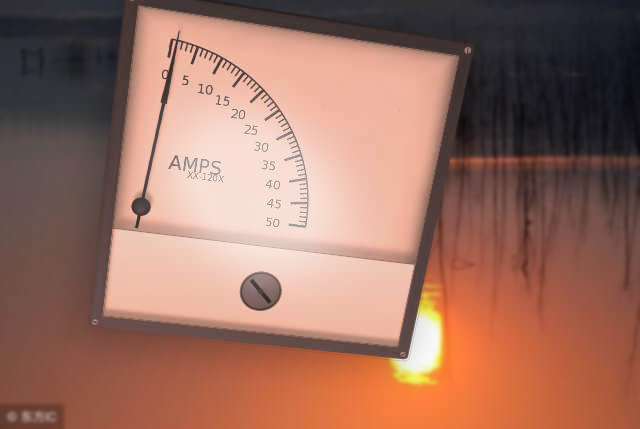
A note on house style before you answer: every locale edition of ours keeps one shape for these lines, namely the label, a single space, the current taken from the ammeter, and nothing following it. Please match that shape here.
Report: 1 A
